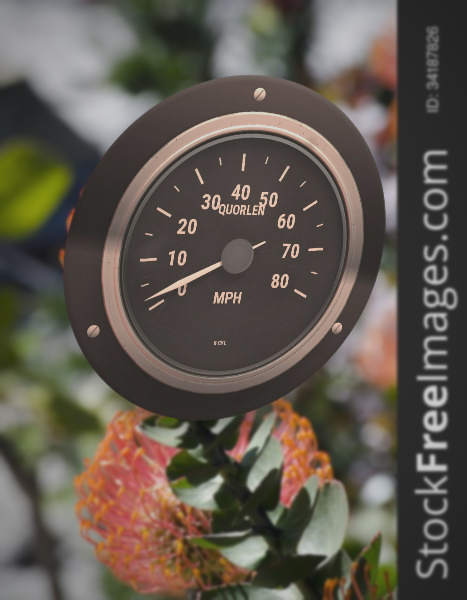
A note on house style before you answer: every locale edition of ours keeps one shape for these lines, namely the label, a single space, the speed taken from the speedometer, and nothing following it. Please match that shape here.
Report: 2.5 mph
